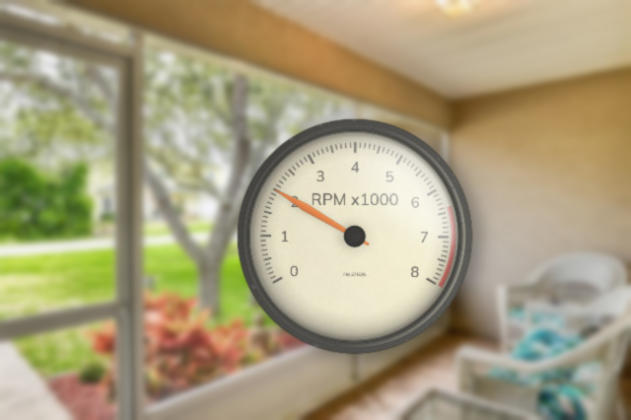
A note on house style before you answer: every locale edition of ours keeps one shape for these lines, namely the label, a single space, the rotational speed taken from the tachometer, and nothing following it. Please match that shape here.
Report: 2000 rpm
